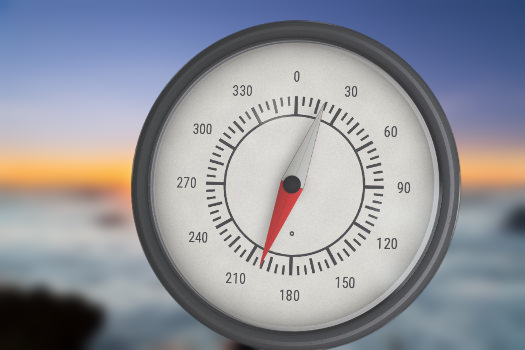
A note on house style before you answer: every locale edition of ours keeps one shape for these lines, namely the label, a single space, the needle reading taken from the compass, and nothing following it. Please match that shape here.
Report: 200 °
